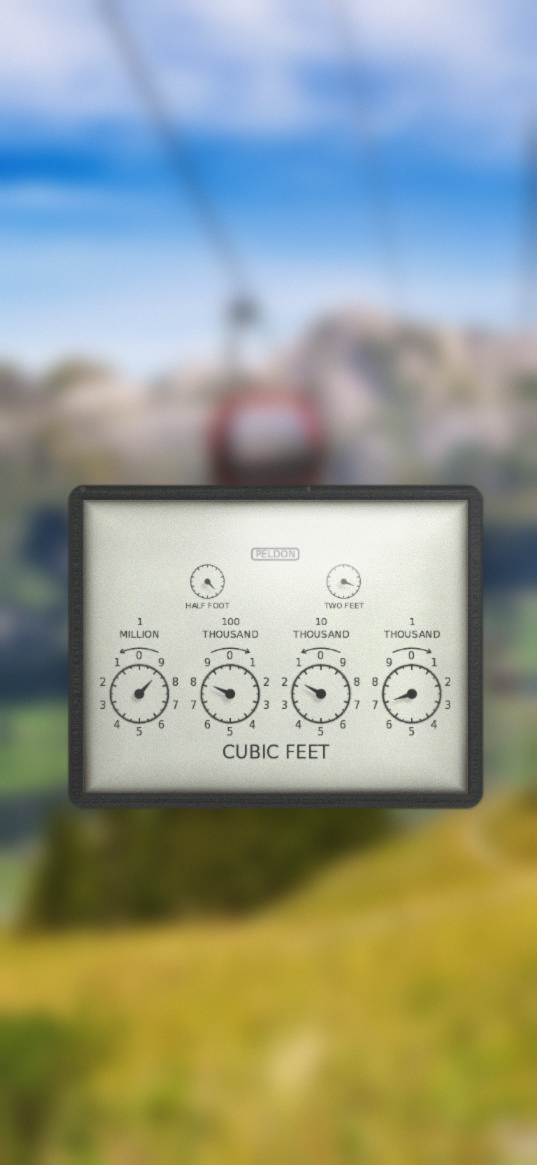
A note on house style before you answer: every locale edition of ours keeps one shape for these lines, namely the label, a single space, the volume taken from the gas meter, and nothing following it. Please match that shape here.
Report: 881700 ft³
